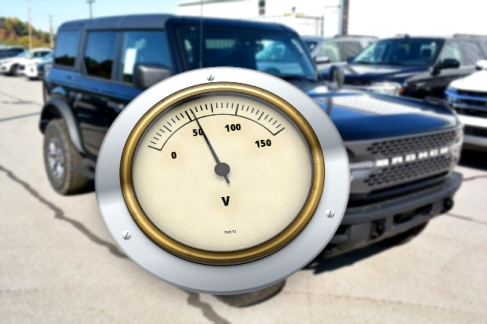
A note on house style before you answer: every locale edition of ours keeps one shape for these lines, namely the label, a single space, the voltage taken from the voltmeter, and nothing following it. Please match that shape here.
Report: 55 V
